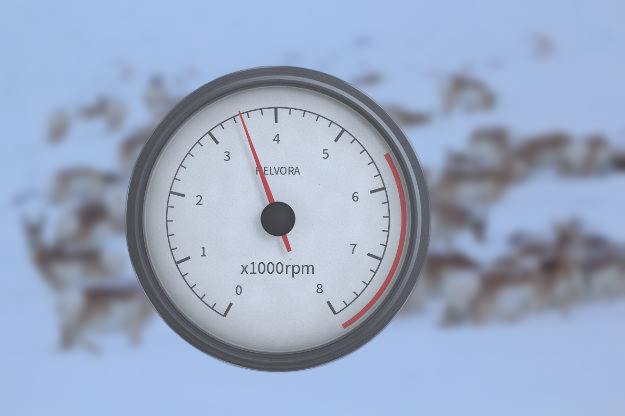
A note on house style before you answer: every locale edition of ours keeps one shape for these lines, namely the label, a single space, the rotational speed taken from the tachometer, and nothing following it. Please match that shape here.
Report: 3500 rpm
